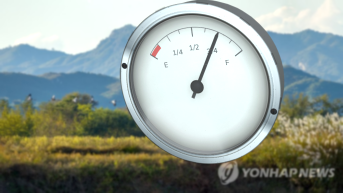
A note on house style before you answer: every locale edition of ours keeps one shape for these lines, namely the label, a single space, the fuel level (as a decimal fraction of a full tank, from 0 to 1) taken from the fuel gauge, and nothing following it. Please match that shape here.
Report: 0.75
